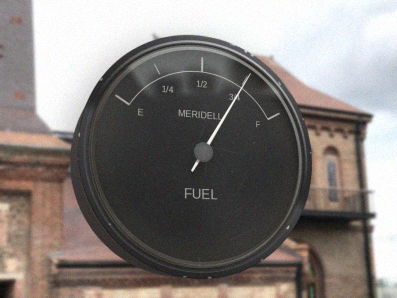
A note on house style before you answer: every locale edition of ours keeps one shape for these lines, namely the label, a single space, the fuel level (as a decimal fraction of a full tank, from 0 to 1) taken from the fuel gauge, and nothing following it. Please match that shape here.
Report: 0.75
